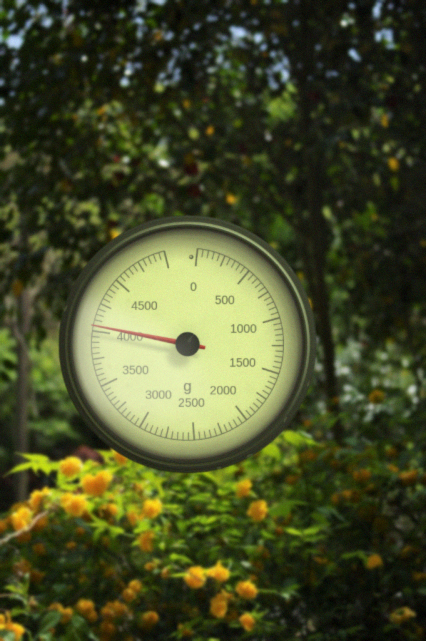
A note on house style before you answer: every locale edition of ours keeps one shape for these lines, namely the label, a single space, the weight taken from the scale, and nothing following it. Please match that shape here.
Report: 4050 g
